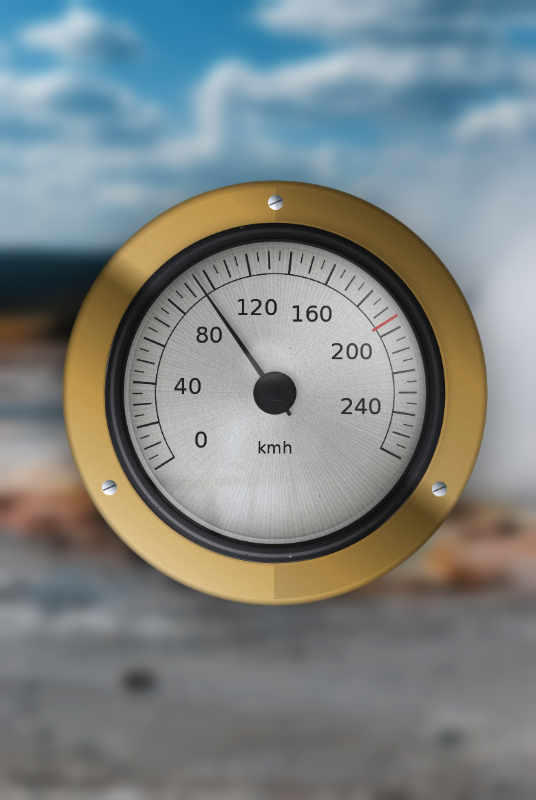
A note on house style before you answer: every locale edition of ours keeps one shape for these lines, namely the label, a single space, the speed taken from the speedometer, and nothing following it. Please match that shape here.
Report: 95 km/h
